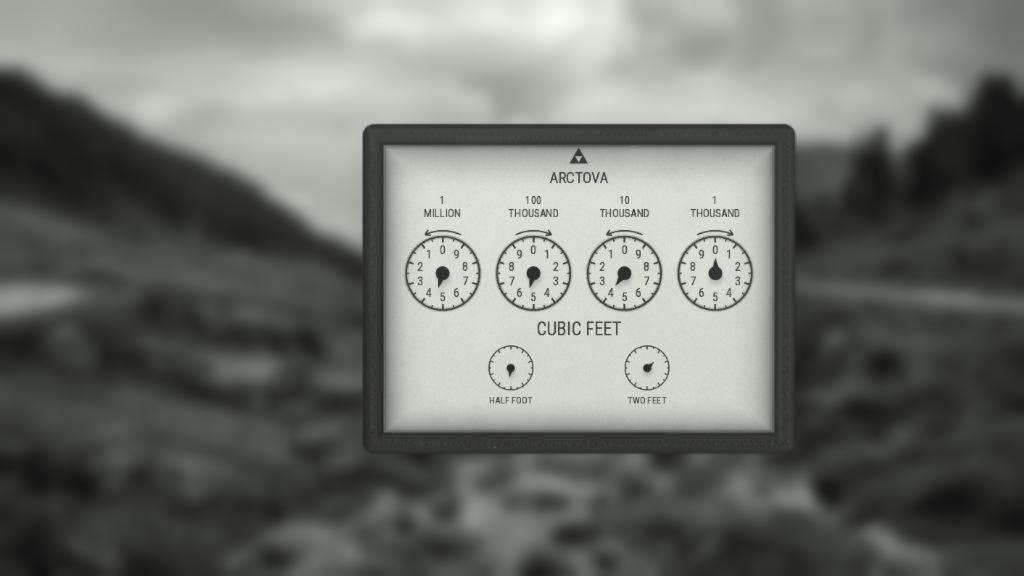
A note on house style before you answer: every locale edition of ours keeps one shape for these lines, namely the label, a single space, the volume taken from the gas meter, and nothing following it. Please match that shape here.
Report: 454000 ft³
